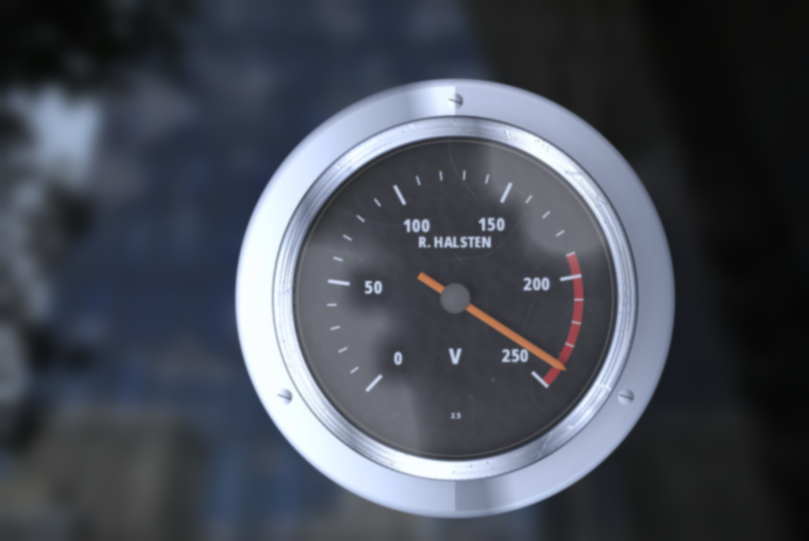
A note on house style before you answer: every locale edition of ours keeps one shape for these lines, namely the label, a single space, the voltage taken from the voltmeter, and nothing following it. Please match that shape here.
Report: 240 V
